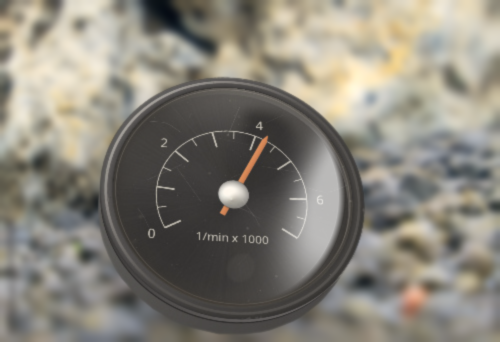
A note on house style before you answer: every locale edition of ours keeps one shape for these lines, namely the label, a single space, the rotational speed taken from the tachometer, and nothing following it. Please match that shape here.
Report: 4250 rpm
